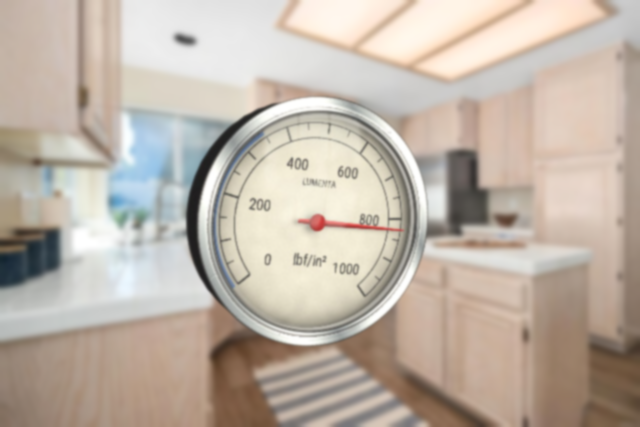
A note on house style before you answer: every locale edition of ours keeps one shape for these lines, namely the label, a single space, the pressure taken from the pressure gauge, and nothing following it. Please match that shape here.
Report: 825 psi
